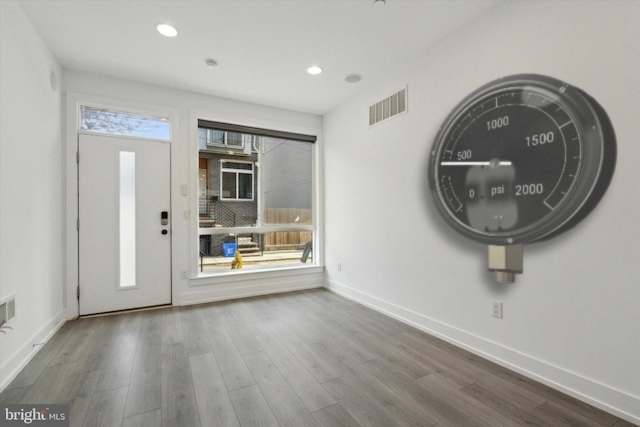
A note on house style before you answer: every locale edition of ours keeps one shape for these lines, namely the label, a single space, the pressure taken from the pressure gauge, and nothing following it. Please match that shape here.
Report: 400 psi
